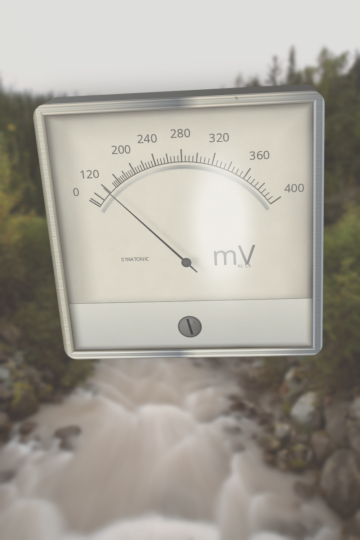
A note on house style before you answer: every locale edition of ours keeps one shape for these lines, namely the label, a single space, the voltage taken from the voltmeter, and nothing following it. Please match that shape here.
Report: 120 mV
